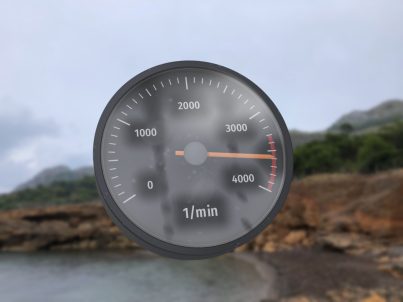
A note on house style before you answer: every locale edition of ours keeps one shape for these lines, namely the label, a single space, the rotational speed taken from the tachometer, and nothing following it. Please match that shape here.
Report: 3600 rpm
